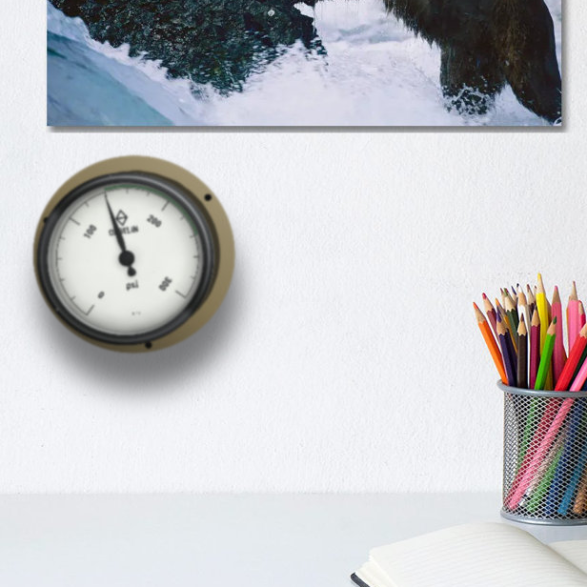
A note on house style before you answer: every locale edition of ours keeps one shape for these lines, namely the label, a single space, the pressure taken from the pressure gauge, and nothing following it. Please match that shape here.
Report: 140 psi
